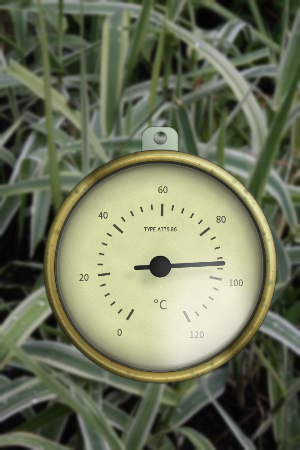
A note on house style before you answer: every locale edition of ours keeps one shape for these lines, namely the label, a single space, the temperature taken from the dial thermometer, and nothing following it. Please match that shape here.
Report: 94 °C
